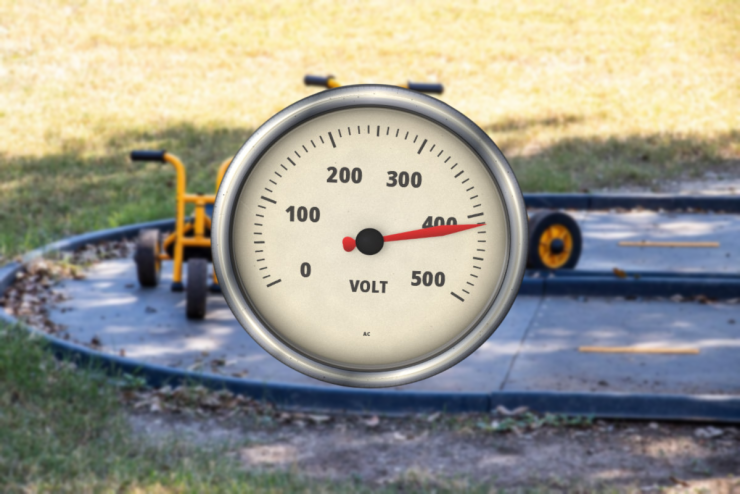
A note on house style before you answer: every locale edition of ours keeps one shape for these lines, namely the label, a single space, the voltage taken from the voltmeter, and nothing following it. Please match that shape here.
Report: 410 V
